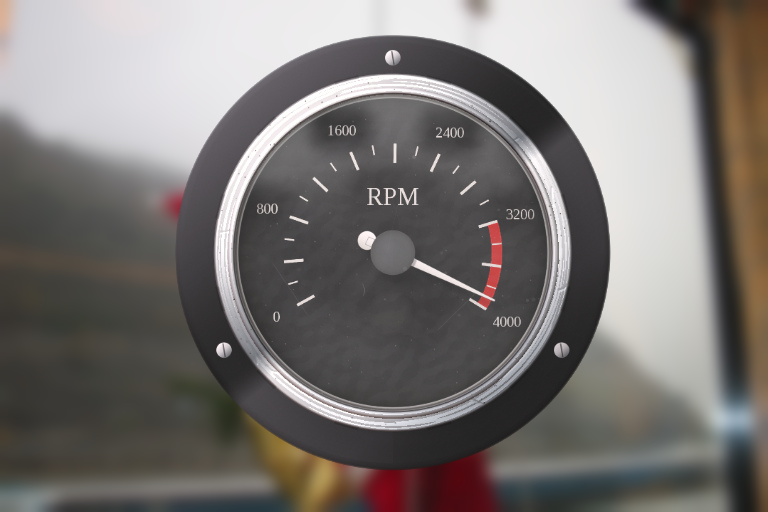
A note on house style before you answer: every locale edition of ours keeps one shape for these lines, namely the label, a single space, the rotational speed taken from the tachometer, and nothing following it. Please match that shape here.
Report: 3900 rpm
